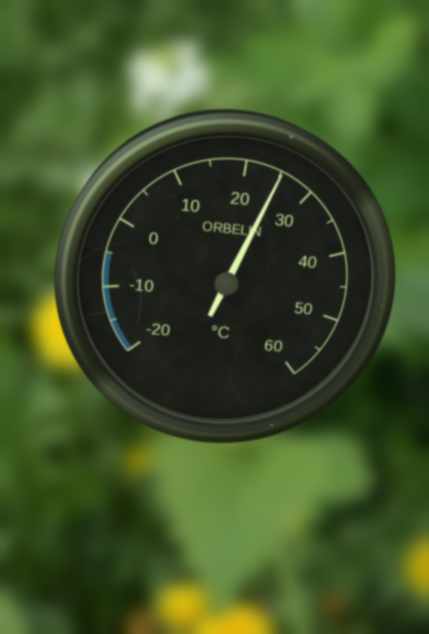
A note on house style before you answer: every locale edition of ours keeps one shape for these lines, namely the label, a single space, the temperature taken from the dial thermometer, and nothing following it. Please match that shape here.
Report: 25 °C
